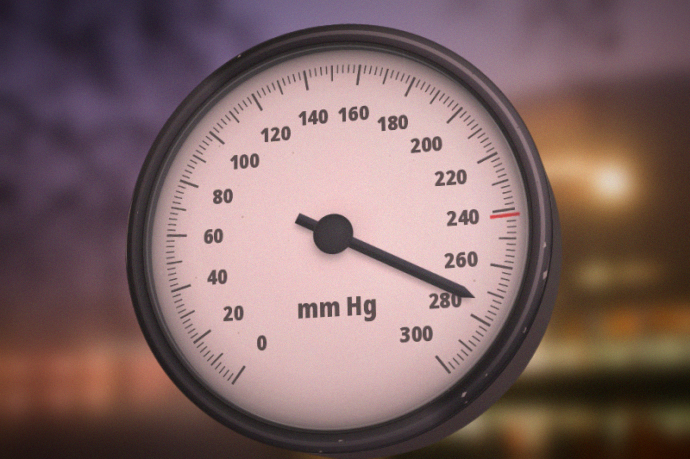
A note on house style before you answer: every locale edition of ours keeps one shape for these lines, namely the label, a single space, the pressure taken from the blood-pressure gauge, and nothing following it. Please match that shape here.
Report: 274 mmHg
